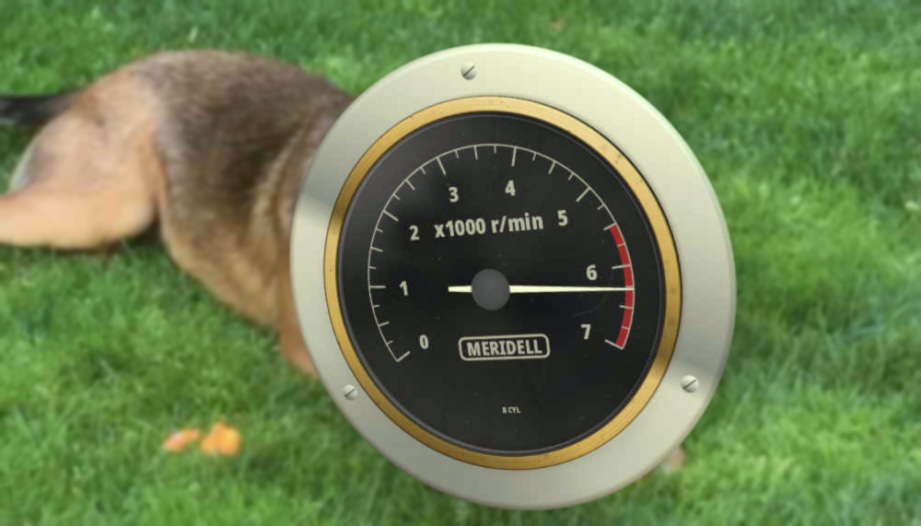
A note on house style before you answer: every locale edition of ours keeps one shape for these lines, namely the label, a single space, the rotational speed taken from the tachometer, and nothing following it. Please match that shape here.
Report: 6250 rpm
